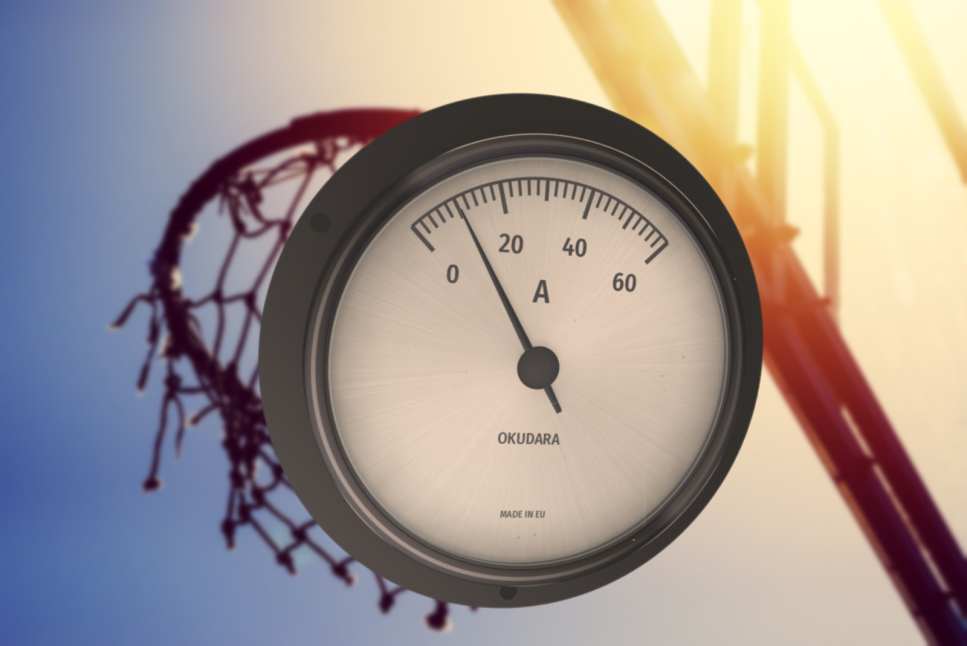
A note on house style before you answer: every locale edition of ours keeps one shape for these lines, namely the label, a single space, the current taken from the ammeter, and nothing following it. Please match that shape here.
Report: 10 A
